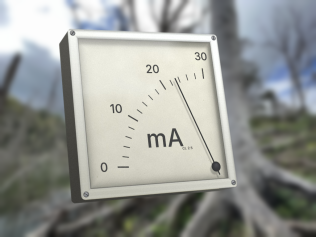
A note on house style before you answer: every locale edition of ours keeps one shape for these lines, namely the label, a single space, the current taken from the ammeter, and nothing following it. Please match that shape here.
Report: 23 mA
